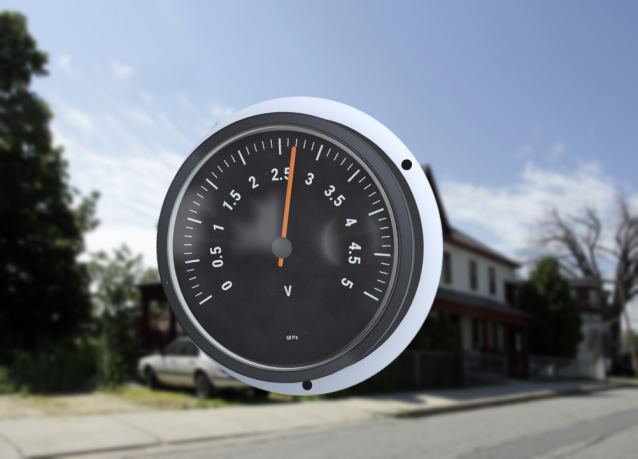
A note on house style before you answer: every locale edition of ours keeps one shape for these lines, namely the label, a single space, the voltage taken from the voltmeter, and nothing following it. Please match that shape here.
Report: 2.7 V
